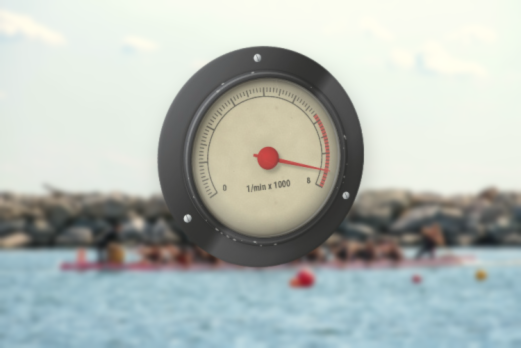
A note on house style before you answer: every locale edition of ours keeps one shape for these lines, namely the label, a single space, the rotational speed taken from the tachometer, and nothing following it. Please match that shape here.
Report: 7500 rpm
